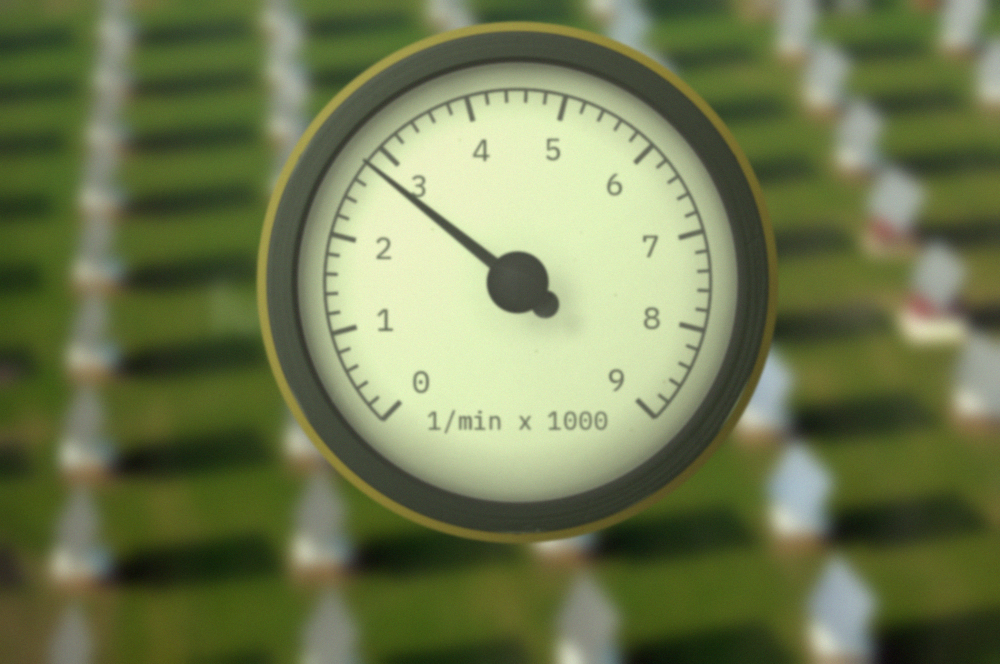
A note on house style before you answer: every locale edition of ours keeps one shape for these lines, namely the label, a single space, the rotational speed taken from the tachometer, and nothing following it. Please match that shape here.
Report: 2800 rpm
